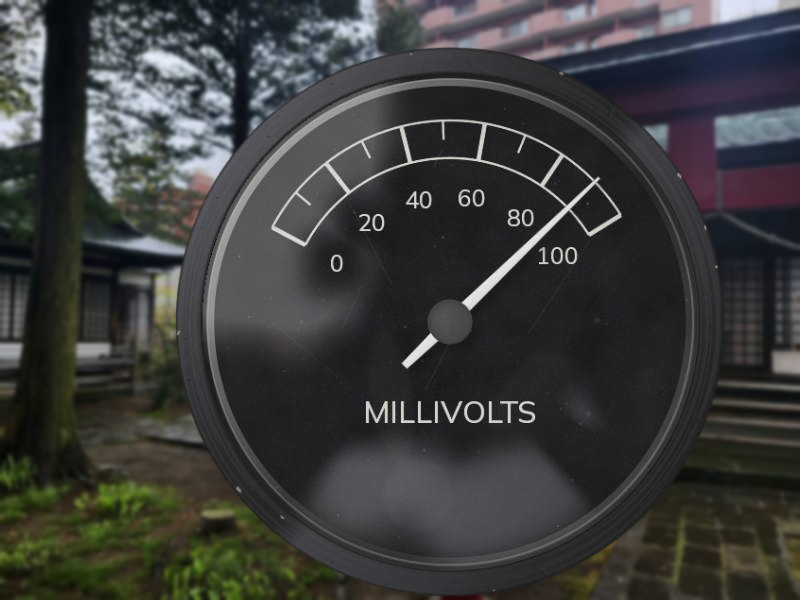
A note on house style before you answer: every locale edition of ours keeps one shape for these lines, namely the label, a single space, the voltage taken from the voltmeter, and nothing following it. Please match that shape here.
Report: 90 mV
